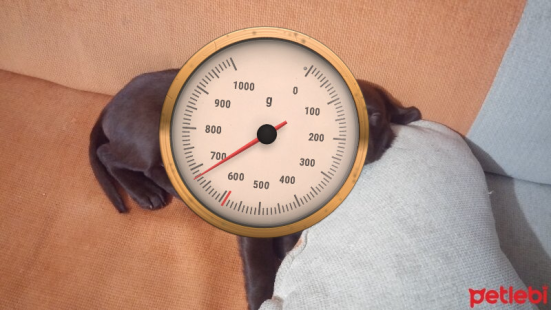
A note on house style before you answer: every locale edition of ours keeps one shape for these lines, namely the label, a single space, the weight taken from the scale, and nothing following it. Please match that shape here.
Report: 680 g
